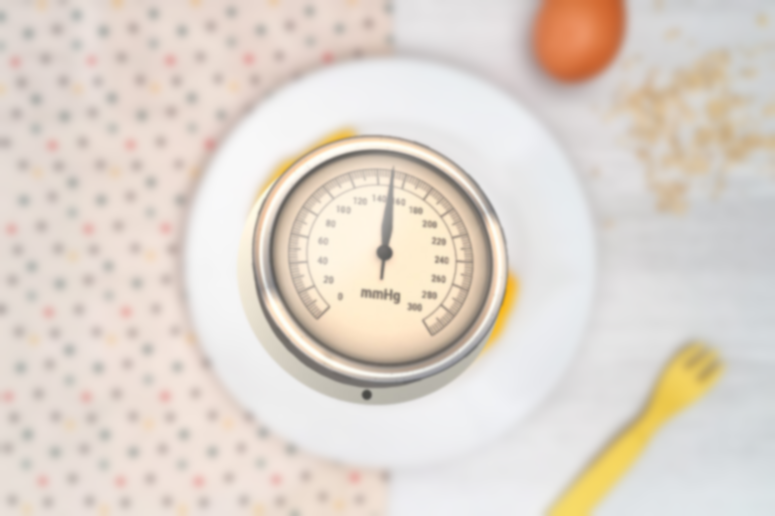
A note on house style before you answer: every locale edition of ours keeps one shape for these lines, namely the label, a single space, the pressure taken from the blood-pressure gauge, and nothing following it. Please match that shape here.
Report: 150 mmHg
